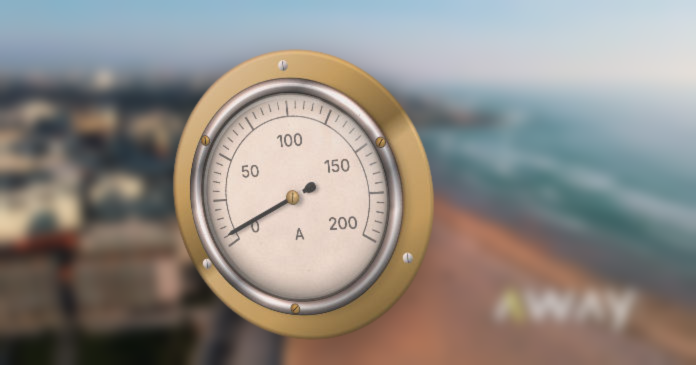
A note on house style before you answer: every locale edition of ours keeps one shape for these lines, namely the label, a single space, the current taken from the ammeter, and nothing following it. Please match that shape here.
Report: 5 A
